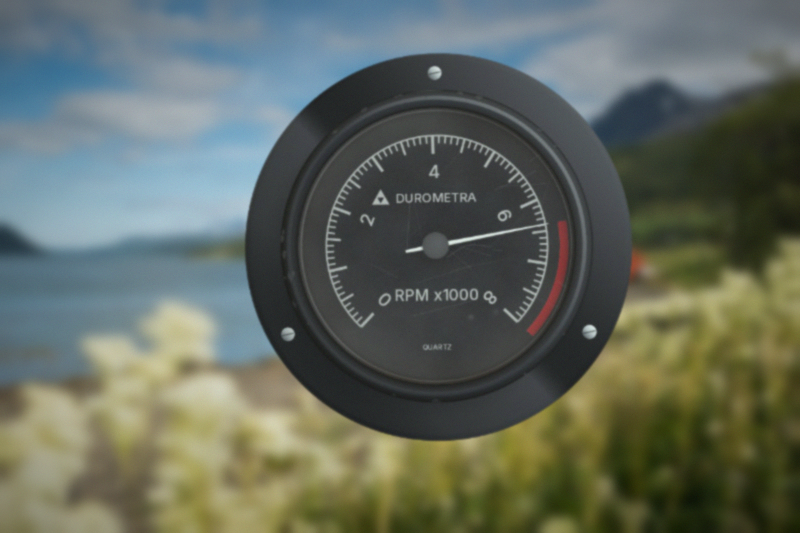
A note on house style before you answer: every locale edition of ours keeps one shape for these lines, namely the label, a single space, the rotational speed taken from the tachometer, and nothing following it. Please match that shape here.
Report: 6400 rpm
